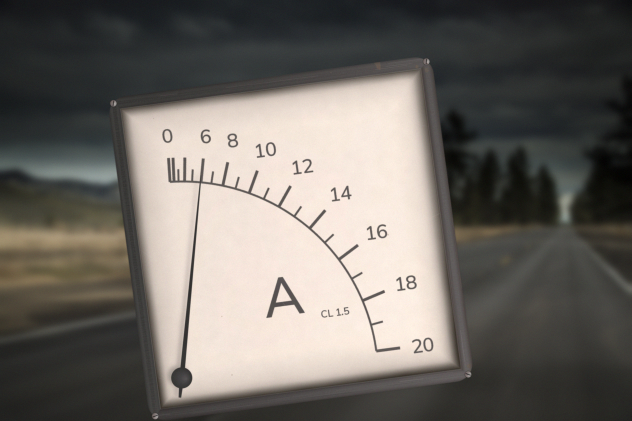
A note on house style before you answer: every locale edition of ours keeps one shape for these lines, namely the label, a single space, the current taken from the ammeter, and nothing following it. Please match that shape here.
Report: 6 A
